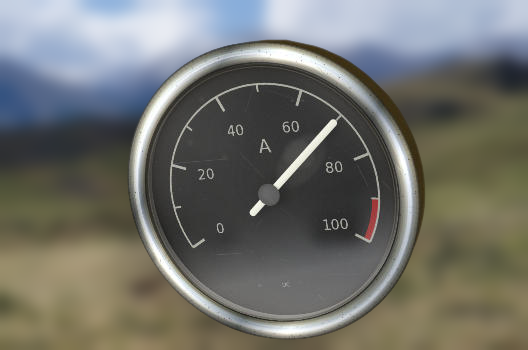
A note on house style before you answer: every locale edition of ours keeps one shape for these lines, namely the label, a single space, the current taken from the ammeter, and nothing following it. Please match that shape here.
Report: 70 A
